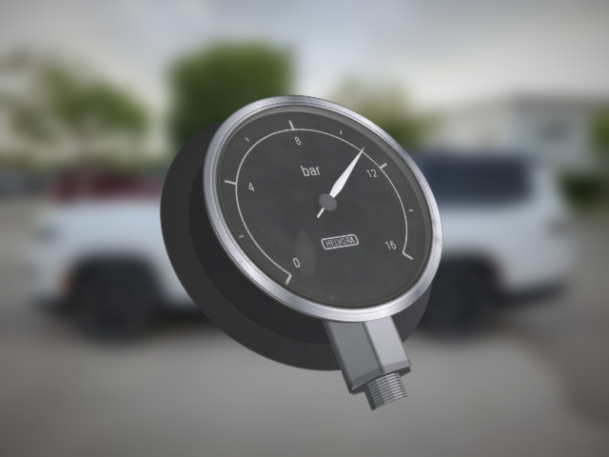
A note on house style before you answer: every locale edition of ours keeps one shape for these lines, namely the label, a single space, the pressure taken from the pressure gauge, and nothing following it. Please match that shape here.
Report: 11 bar
